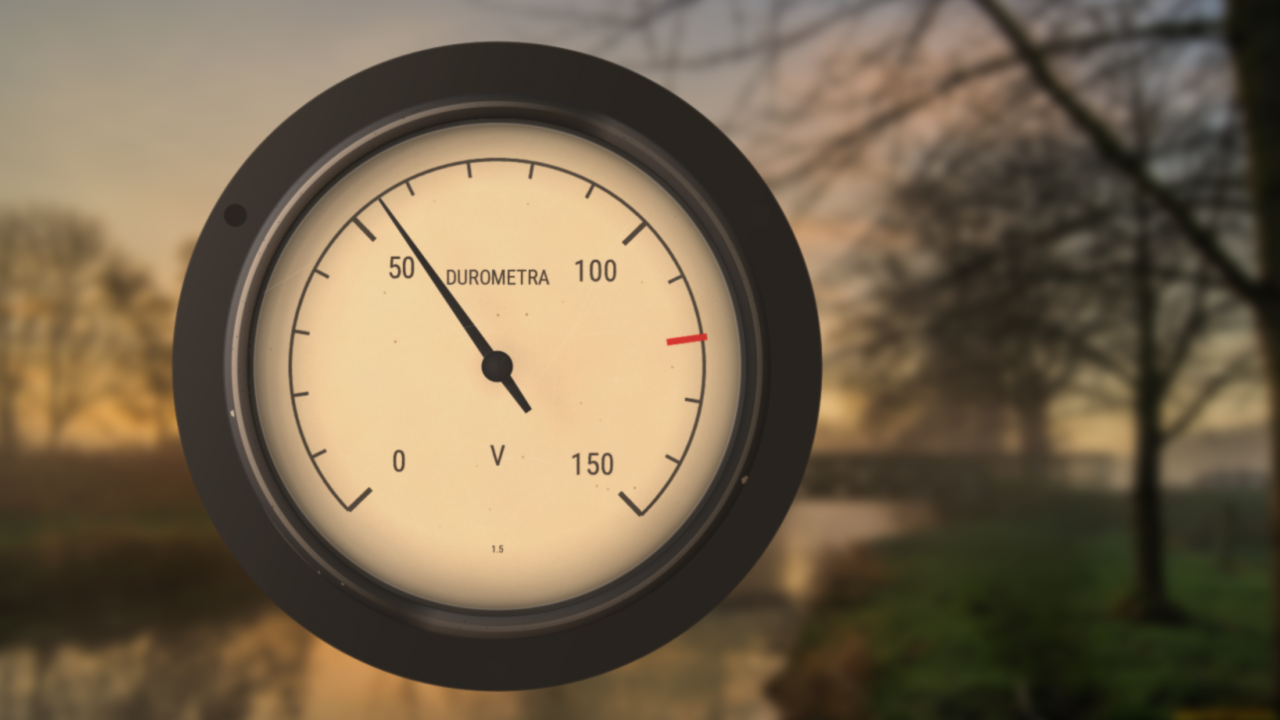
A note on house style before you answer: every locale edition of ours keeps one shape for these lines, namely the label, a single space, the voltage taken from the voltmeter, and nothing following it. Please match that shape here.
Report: 55 V
